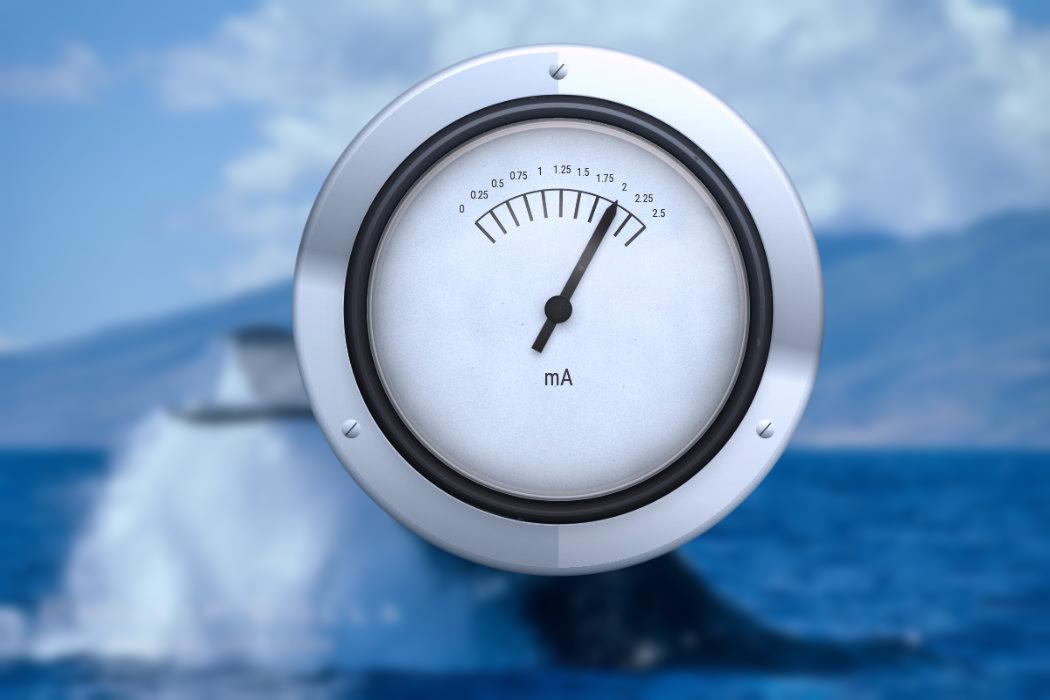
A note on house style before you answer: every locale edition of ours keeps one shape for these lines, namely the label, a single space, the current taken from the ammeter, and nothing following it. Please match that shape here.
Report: 2 mA
